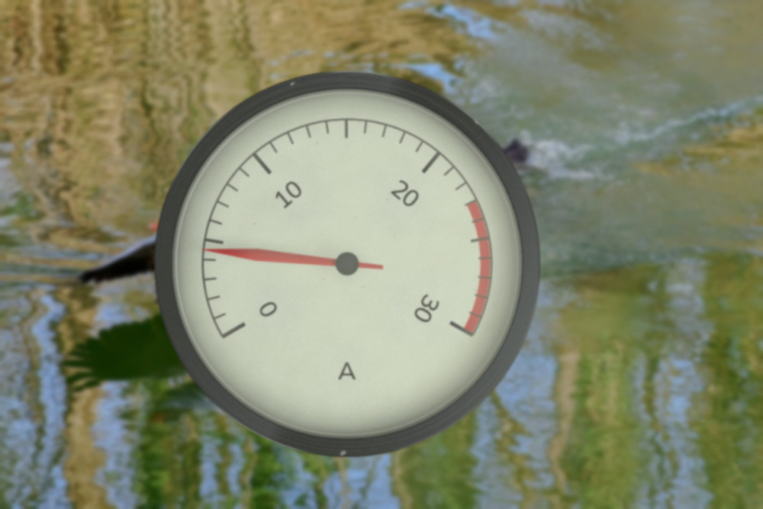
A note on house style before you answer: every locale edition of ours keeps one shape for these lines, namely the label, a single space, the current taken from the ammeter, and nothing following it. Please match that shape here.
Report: 4.5 A
